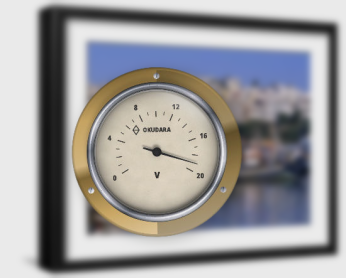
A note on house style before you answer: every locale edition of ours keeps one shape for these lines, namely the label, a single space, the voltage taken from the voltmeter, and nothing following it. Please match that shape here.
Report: 19 V
